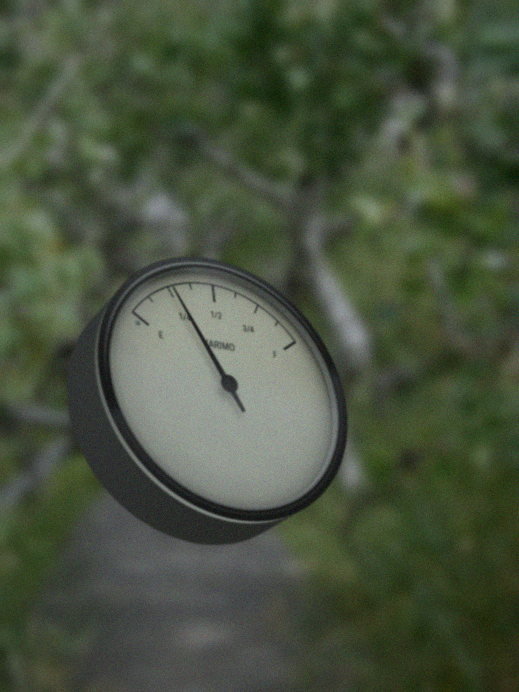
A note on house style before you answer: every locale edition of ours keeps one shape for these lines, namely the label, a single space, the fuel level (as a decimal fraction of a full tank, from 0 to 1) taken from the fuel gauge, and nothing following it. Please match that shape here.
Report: 0.25
